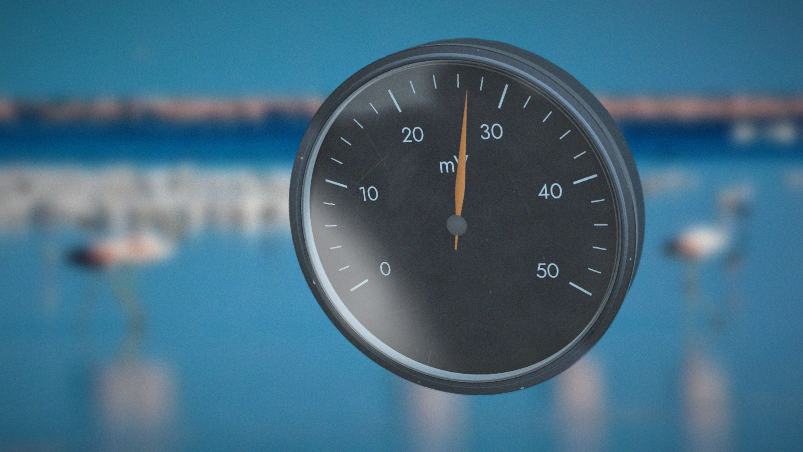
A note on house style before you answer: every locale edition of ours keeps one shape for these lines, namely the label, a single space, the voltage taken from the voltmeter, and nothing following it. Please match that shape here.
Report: 27 mV
